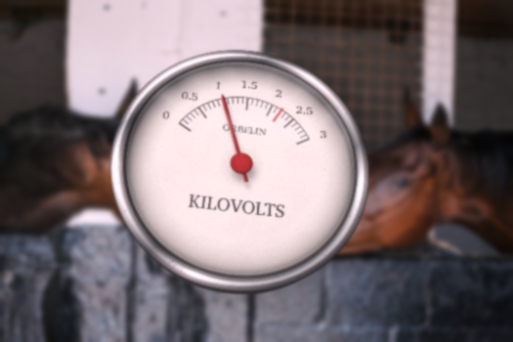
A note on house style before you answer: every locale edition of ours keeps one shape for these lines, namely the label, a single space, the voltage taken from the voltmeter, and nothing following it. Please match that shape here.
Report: 1 kV
